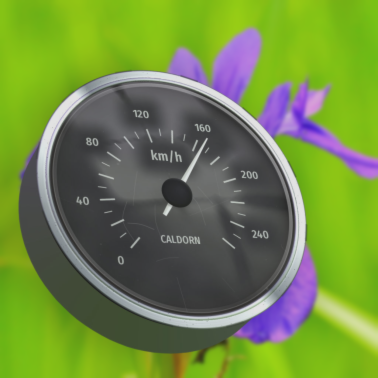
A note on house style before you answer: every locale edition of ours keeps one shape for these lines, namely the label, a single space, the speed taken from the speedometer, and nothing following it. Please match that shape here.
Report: 165 km/h
